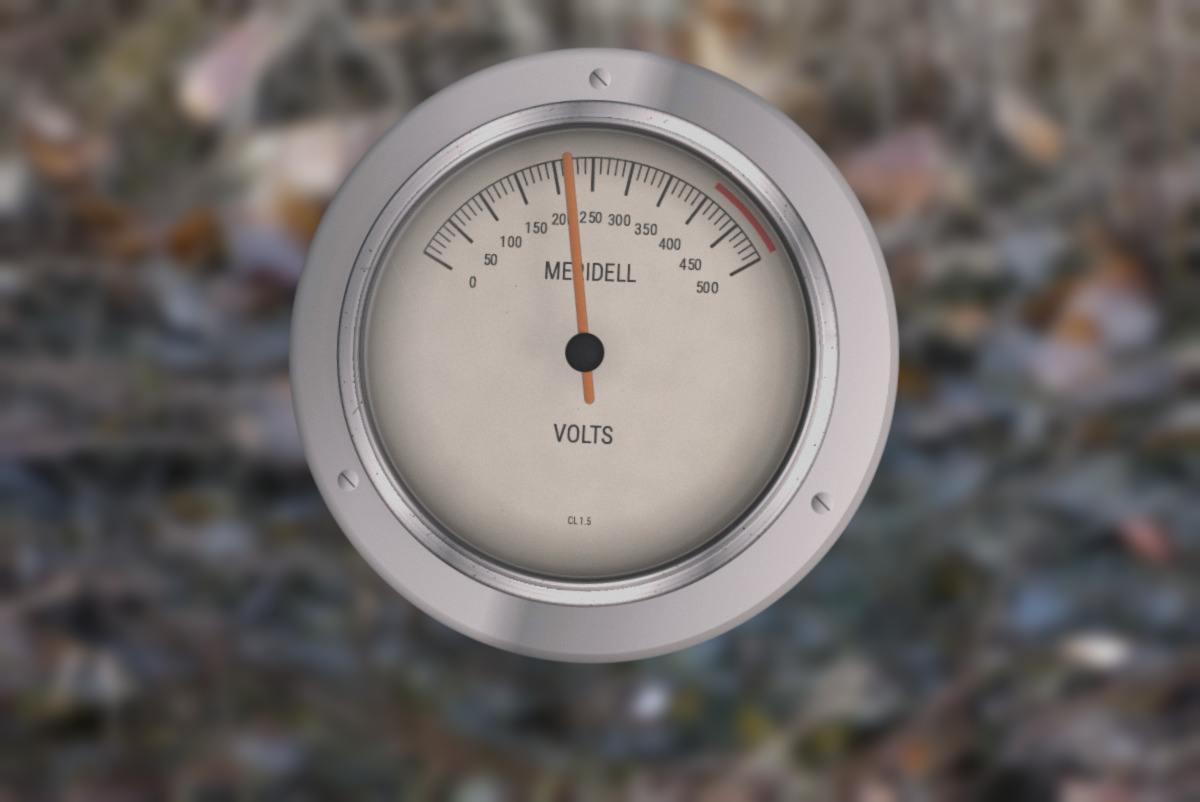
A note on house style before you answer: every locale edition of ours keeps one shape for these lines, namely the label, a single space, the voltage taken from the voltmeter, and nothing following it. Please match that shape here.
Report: 220 V
